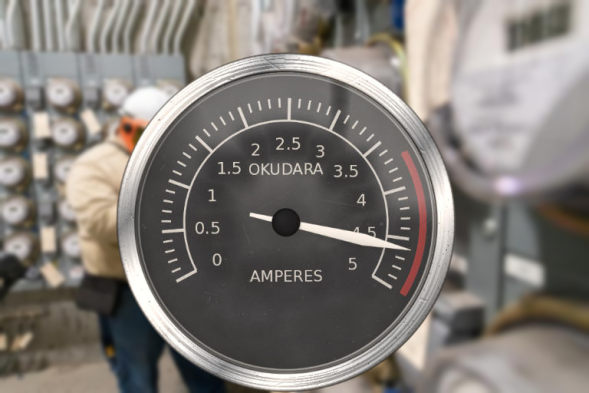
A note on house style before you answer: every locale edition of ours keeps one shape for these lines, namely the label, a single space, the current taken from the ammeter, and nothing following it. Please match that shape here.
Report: 4.6 A
